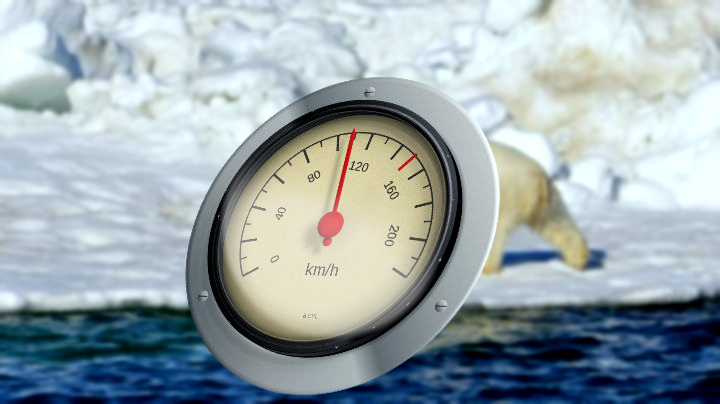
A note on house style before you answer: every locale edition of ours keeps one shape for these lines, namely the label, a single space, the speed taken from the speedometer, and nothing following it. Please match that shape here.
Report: 110 km/h
